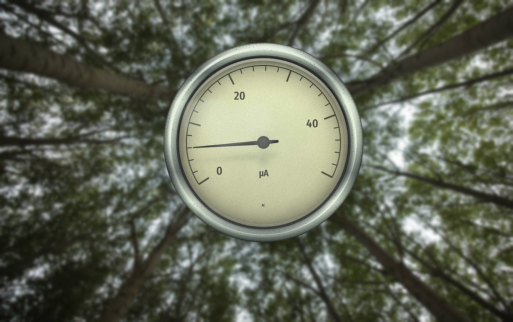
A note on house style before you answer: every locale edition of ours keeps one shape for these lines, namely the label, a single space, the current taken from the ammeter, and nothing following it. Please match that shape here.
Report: 6 µA
